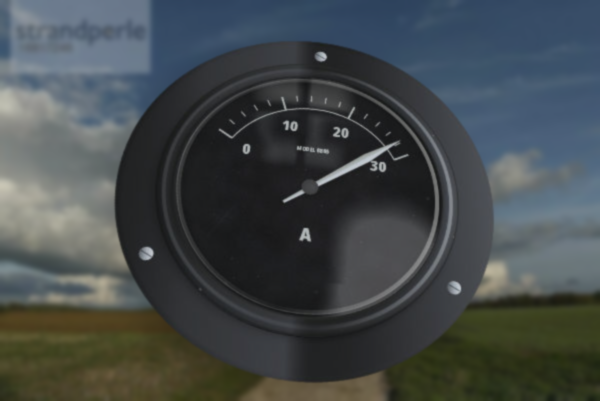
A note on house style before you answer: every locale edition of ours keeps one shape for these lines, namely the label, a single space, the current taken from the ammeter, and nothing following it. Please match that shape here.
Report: 28 A
